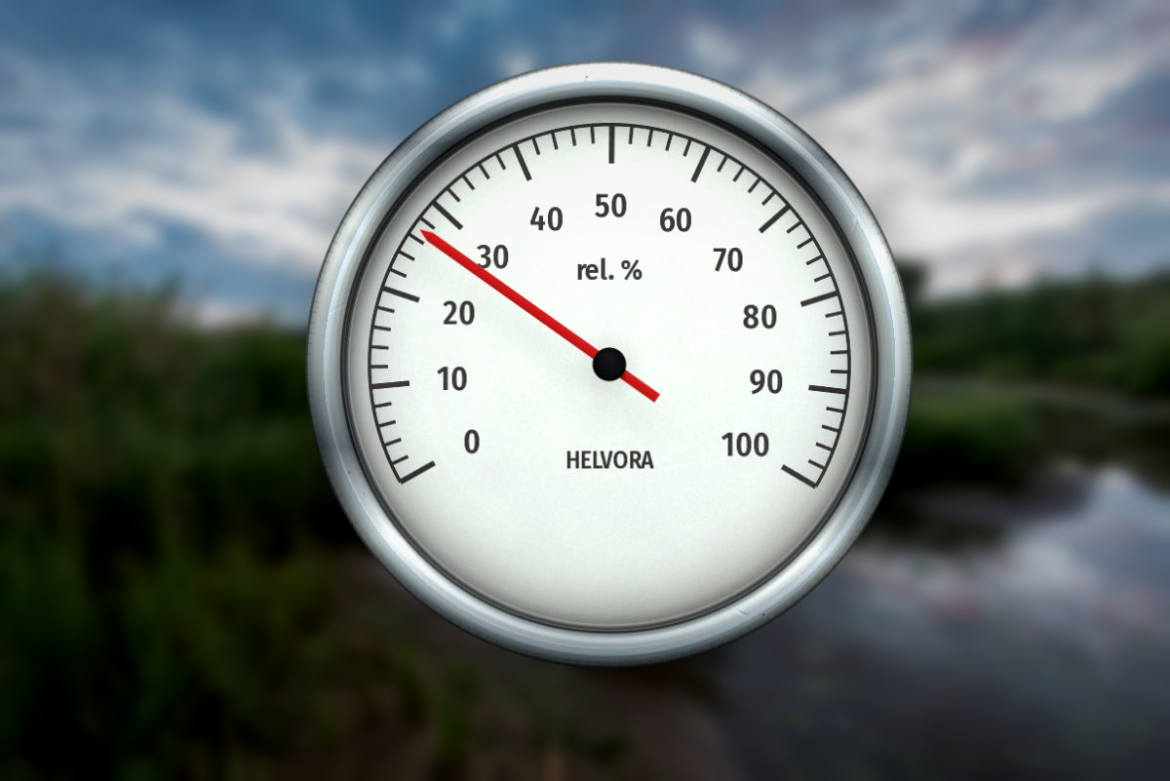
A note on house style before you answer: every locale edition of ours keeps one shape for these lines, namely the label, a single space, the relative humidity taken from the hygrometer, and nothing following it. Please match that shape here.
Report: 27 %
